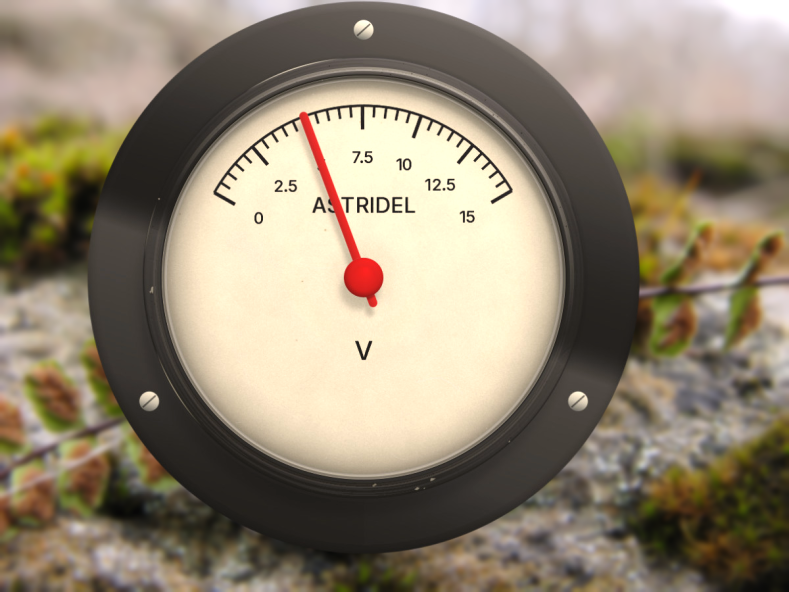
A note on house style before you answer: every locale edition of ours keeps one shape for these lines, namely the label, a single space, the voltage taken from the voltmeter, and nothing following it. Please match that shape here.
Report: 5 V
